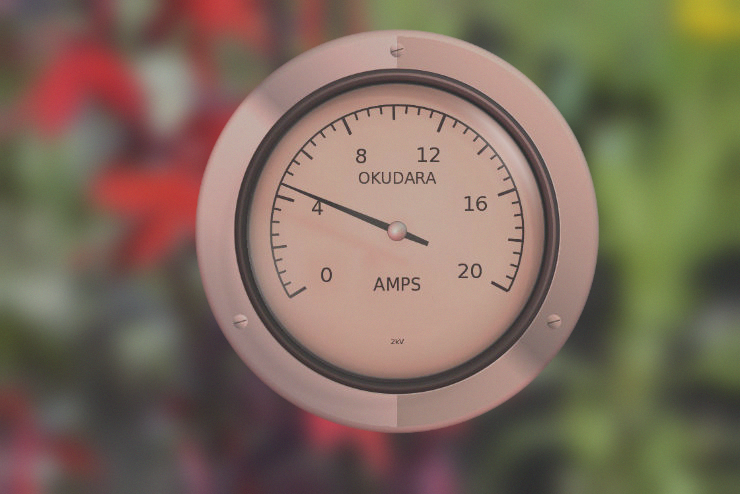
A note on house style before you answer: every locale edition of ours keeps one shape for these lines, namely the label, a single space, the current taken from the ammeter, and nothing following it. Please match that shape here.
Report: 4.5 A
